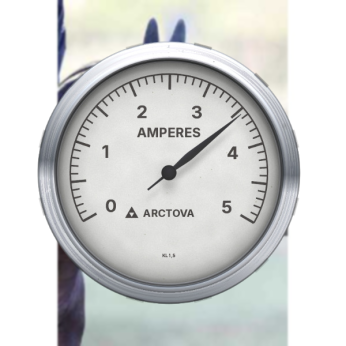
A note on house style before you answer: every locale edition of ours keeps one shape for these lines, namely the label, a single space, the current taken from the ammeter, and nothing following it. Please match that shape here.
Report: 3.55 A
